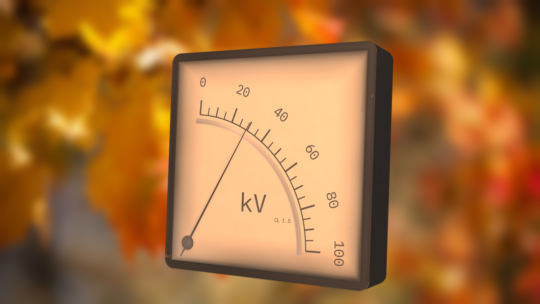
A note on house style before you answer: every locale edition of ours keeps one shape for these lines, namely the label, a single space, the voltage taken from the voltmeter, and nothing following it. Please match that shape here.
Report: 30 kV
